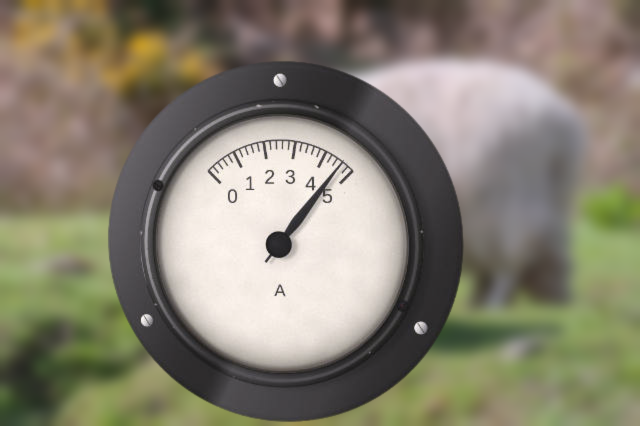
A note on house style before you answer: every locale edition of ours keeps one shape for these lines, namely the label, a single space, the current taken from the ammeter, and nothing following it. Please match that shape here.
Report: 4.6 A
